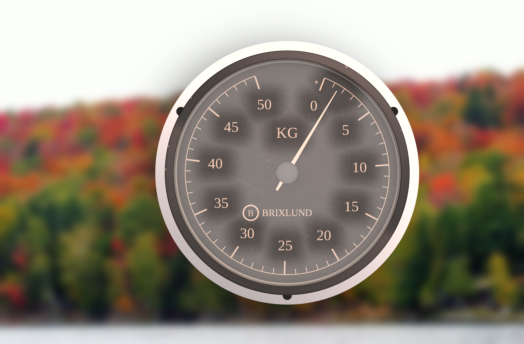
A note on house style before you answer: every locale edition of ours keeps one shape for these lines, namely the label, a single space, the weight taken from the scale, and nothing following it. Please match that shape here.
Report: 1.5 kg
